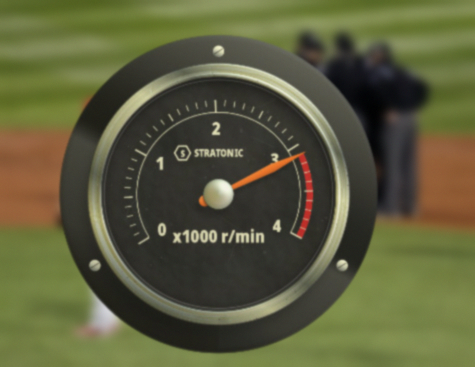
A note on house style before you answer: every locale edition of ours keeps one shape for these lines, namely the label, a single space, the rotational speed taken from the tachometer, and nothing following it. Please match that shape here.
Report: 3100 rpm
